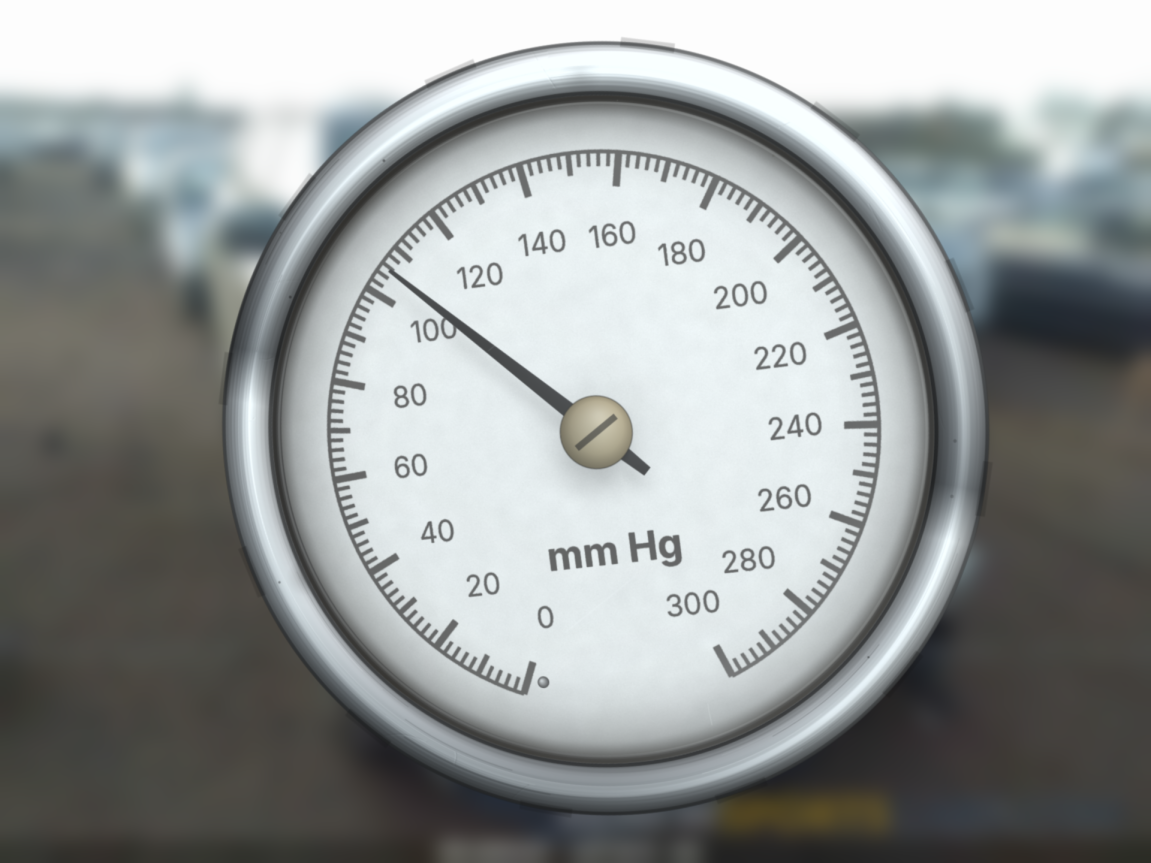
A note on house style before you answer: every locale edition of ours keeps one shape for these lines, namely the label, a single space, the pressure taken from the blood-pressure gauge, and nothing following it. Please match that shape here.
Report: 106 mmHg
